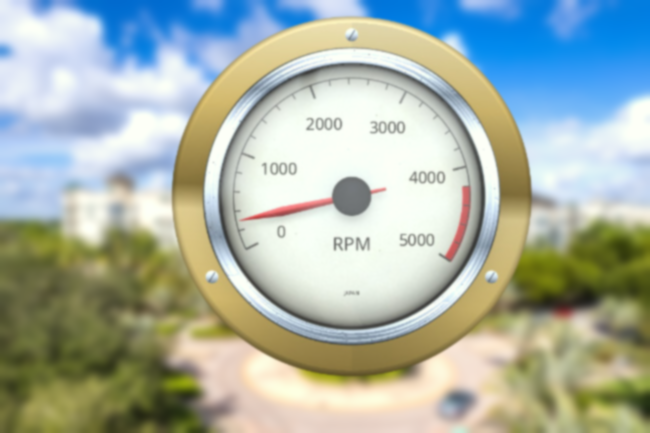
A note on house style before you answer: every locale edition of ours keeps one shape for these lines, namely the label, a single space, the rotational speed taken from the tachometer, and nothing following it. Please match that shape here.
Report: 300 rpm
